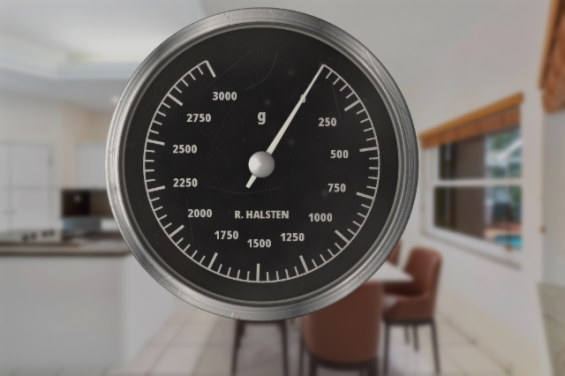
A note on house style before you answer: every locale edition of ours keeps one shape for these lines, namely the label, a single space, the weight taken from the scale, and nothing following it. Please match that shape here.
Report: 0 g
